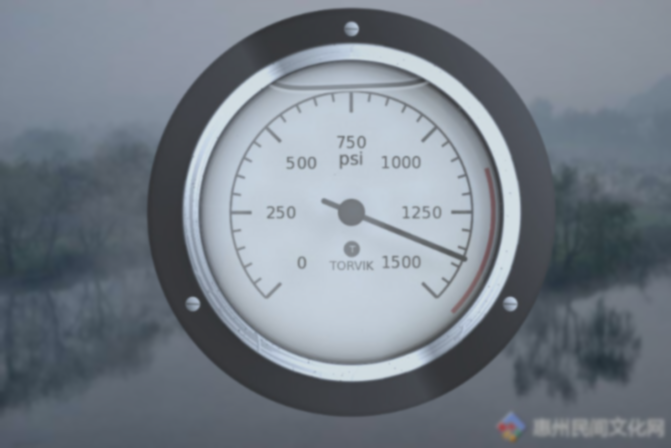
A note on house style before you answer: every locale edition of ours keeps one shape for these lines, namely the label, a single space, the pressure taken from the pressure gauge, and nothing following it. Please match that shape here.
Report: 1375 psi
